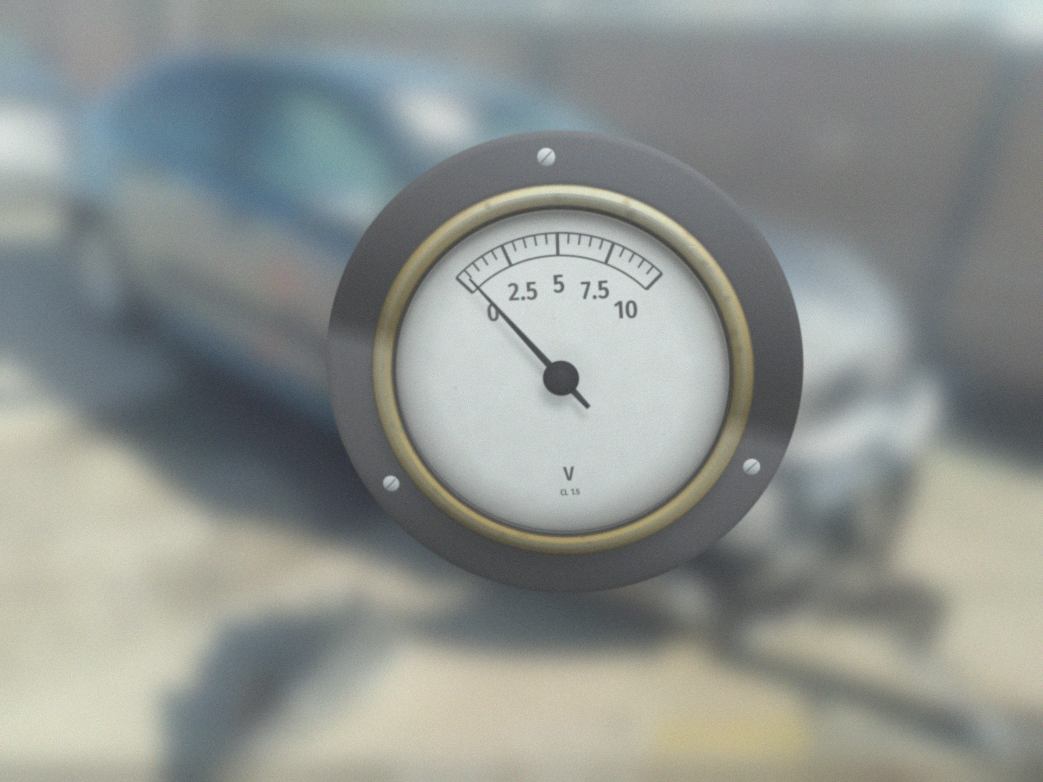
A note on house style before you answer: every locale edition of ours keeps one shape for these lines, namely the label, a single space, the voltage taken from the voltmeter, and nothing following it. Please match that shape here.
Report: 0.5 V
